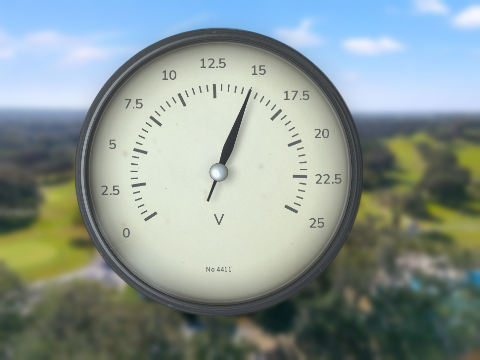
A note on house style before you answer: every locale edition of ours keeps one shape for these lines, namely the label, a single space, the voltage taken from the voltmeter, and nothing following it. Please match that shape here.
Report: 15 V
